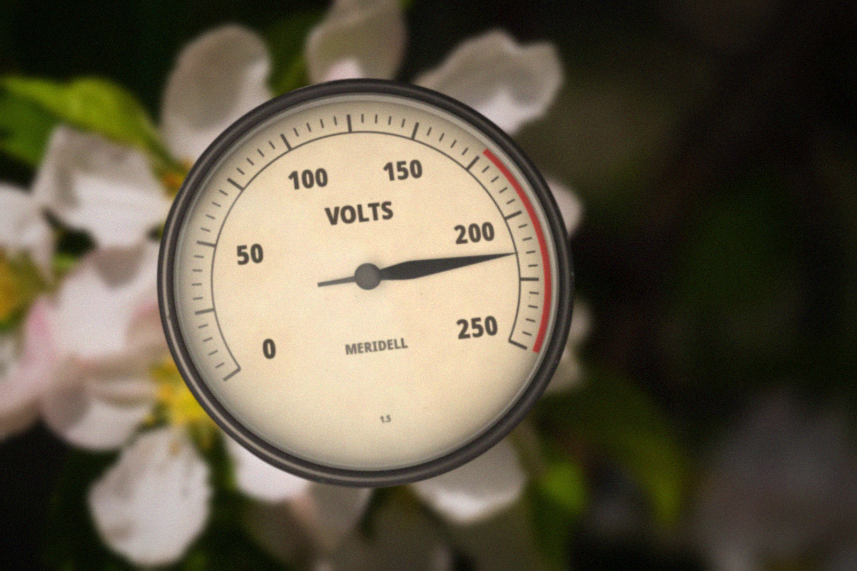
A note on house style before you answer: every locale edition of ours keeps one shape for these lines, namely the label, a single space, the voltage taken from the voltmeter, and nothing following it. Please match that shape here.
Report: 215 V
